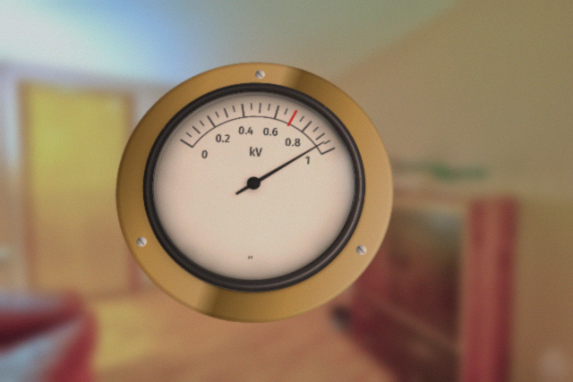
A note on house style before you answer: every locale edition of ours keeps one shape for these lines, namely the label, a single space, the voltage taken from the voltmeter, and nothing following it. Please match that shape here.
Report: 0.95 kV
